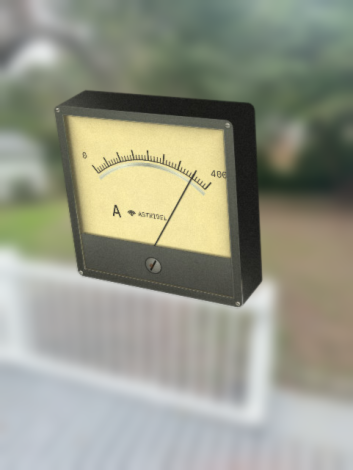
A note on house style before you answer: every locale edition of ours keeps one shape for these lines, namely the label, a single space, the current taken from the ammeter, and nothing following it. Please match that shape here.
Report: 350 A
